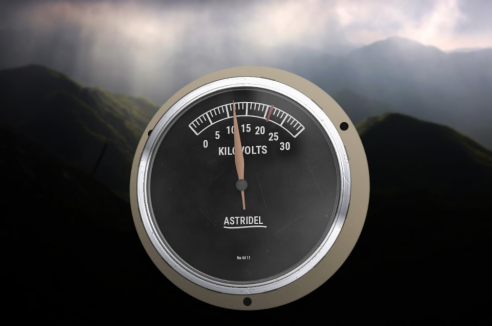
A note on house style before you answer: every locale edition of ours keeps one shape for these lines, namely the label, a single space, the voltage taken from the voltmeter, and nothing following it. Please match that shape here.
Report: 12 kV
